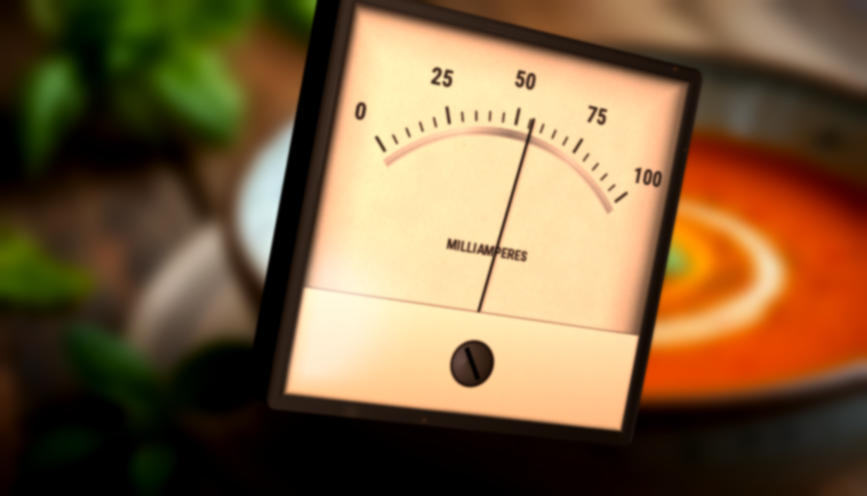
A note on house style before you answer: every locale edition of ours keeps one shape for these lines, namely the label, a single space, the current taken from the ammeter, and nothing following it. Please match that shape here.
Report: 55 mA
